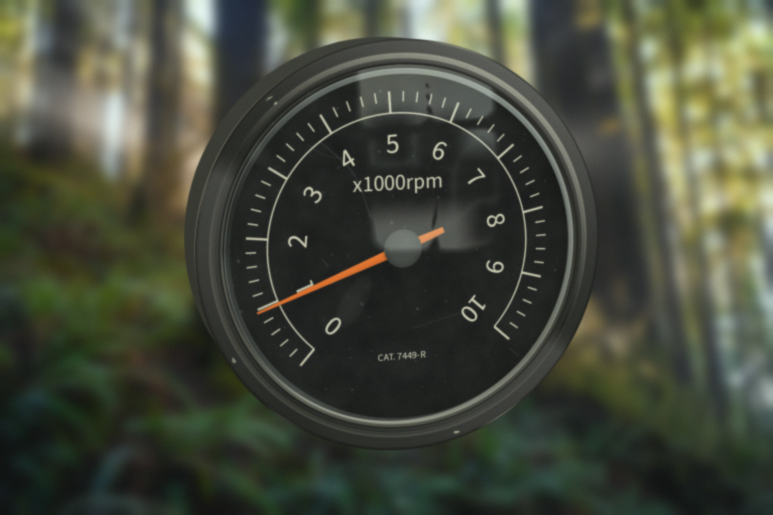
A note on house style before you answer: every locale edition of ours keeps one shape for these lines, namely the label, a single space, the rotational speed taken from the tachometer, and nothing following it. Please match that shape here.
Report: 1000 rpm
